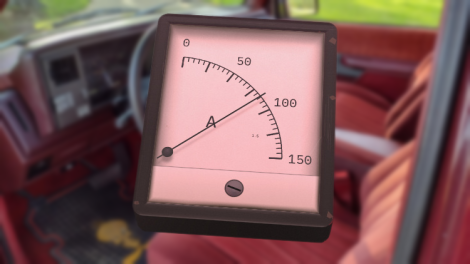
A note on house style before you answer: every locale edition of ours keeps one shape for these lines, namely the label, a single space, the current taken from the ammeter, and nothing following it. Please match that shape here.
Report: 85 A
